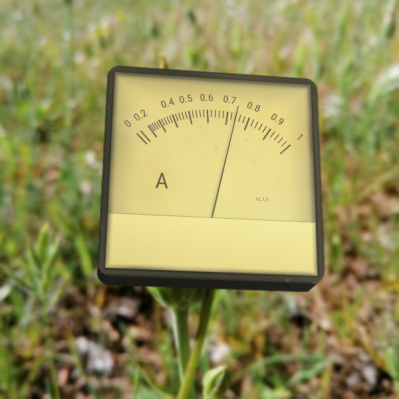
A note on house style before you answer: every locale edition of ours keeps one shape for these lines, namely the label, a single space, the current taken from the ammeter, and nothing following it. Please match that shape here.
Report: 0.74 A
